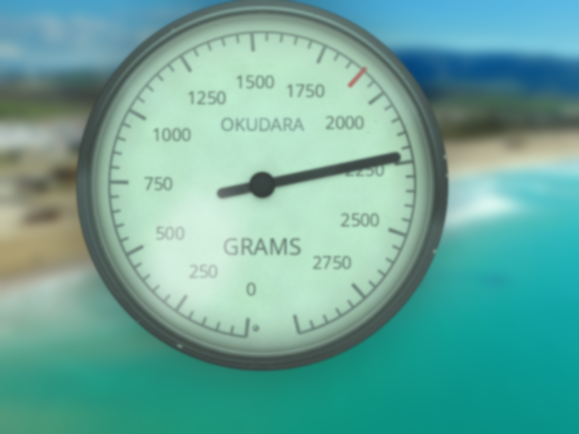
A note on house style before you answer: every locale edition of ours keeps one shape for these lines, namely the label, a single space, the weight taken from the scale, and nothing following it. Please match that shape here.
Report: 2225 g
